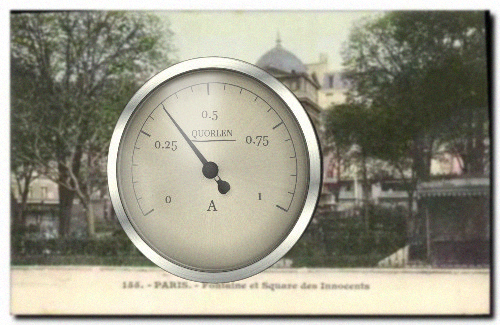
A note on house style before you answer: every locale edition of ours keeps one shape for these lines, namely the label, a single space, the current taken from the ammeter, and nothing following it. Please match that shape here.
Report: 0.35 A
